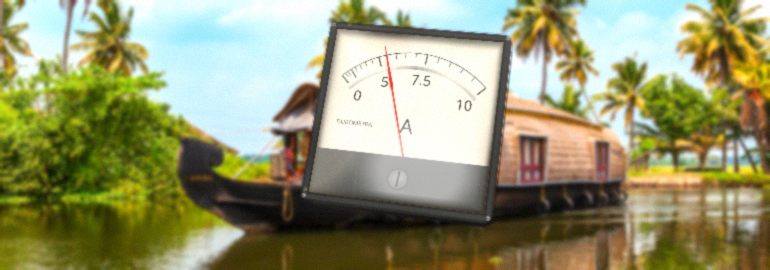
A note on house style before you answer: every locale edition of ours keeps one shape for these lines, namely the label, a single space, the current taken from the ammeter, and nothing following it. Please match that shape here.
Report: 5.5 A
